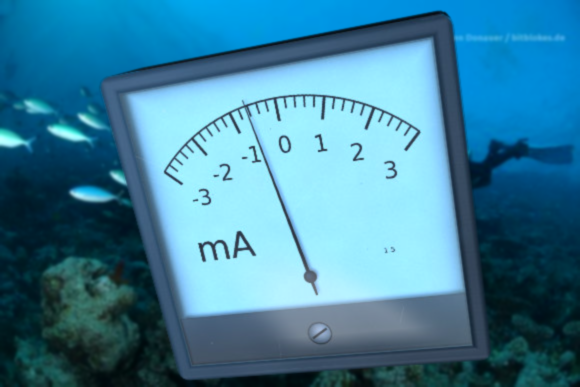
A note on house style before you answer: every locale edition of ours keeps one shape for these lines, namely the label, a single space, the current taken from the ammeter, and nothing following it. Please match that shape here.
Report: -0.6 mA
